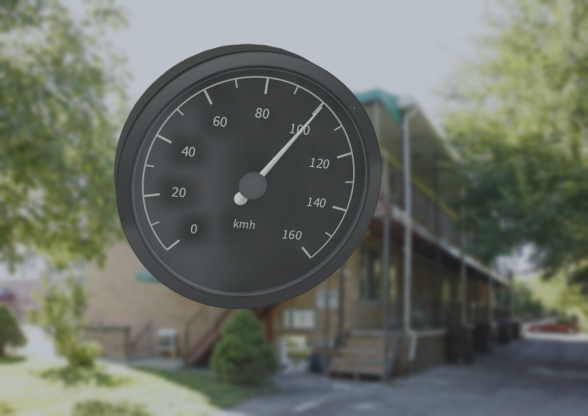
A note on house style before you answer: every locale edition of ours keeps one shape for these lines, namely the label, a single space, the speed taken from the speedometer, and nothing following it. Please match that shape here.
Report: 100 km/h
